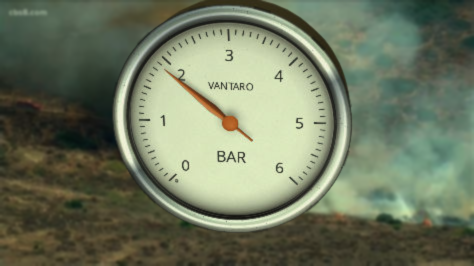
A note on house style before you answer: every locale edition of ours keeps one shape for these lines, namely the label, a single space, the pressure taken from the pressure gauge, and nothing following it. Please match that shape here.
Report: 1.9 bar
